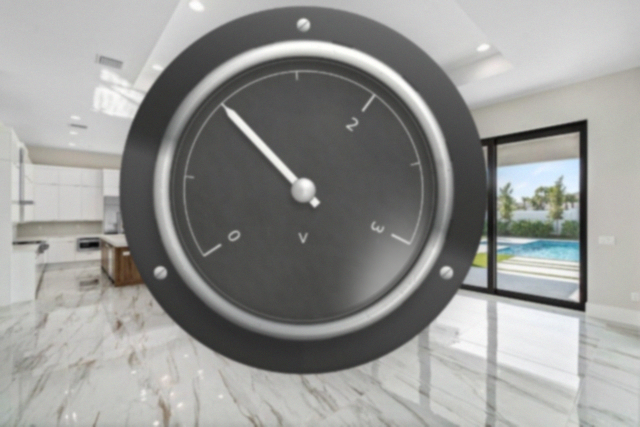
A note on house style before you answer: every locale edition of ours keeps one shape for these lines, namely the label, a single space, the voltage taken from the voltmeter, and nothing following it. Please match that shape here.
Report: 1 V
